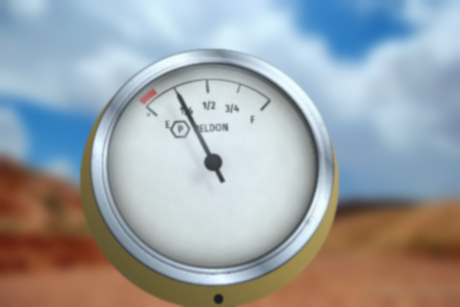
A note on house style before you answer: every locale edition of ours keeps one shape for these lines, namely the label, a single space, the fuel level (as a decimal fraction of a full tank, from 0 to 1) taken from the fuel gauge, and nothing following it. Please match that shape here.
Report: 0.25
